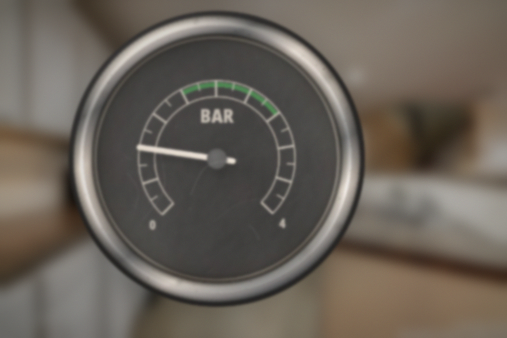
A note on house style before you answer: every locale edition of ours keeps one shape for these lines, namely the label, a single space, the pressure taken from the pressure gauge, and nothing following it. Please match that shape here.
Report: 0.8 bar
